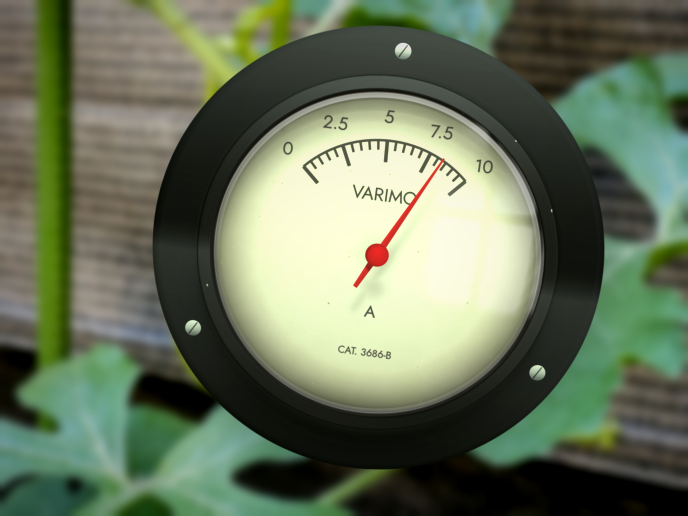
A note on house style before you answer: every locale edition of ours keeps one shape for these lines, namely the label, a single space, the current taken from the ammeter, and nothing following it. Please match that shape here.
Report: 8.25 A
